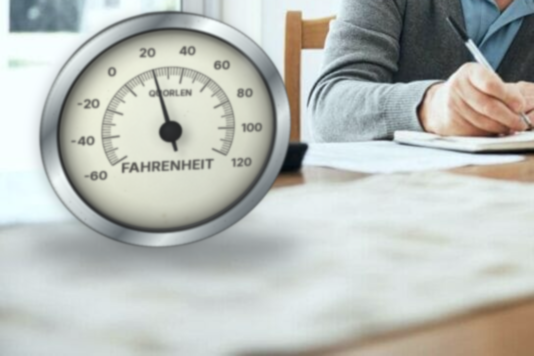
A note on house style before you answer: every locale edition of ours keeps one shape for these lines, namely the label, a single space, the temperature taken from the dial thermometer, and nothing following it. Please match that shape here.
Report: 20 °F
